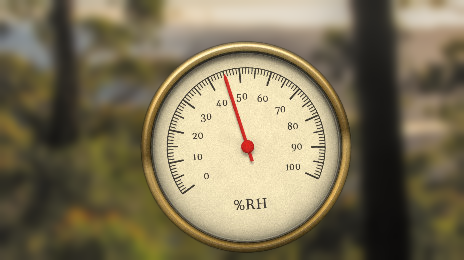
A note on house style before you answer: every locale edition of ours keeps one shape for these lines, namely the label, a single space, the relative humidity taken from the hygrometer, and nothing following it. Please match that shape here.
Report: 45 %
